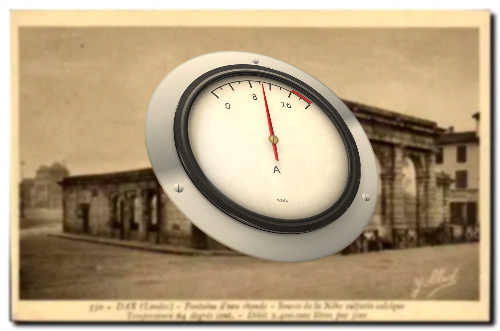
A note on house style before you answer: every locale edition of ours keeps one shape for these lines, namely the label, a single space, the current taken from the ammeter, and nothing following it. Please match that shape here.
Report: 10 A
